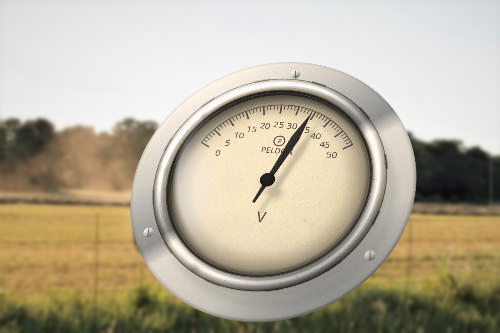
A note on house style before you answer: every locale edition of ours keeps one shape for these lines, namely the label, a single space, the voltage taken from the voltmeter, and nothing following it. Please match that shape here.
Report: 35 V
